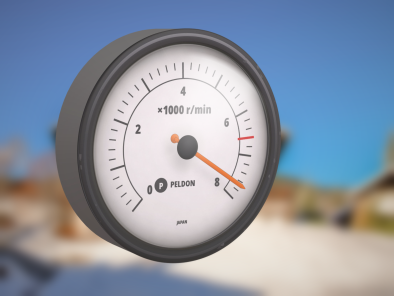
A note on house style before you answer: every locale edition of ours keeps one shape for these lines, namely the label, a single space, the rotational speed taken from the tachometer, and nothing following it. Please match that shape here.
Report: 7700 rpm
